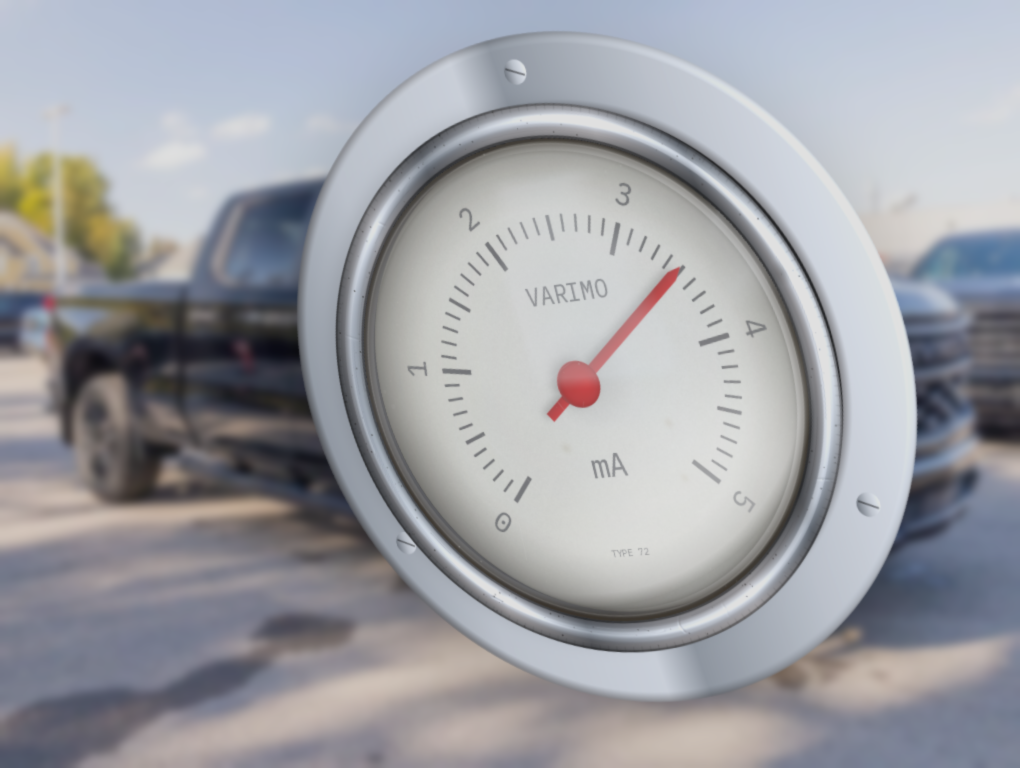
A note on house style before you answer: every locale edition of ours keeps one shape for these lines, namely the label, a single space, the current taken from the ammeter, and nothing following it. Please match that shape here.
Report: 3.5 mA
